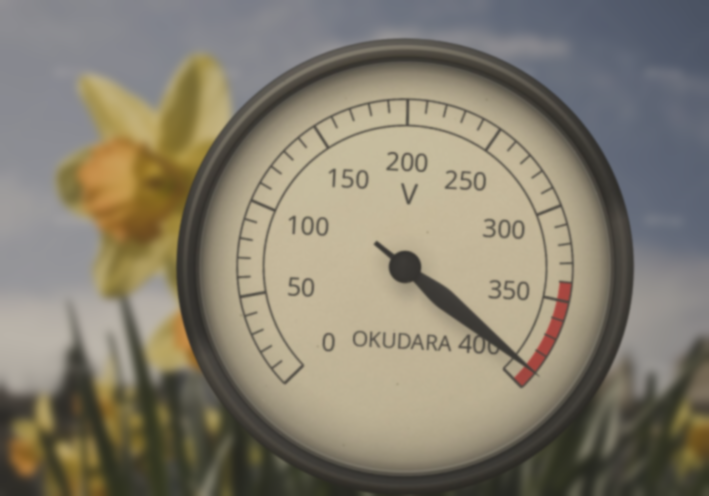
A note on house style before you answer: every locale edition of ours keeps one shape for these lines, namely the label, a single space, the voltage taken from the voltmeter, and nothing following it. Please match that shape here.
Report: 390 V
